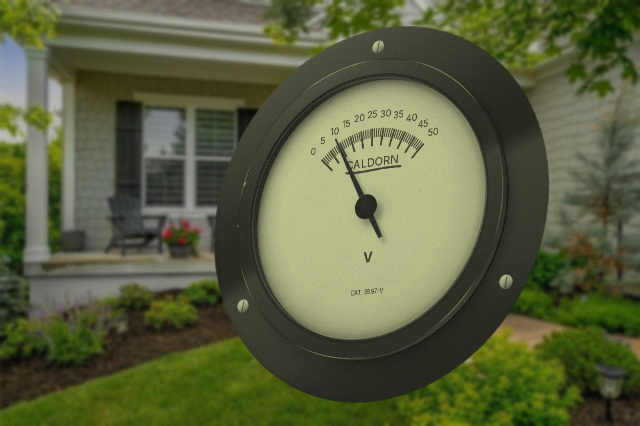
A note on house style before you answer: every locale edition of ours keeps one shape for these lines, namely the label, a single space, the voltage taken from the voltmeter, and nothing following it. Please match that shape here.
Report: 10 V
